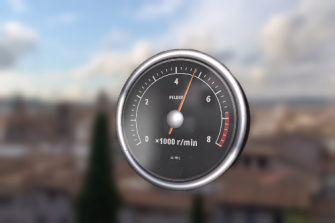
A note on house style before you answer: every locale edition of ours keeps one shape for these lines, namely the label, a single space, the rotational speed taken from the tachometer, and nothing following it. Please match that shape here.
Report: 4800 rpm
